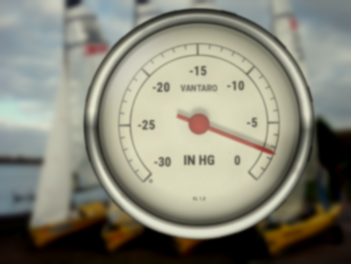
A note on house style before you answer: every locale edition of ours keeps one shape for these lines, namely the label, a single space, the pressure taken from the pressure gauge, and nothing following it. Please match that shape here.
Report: -2.5 inHg
